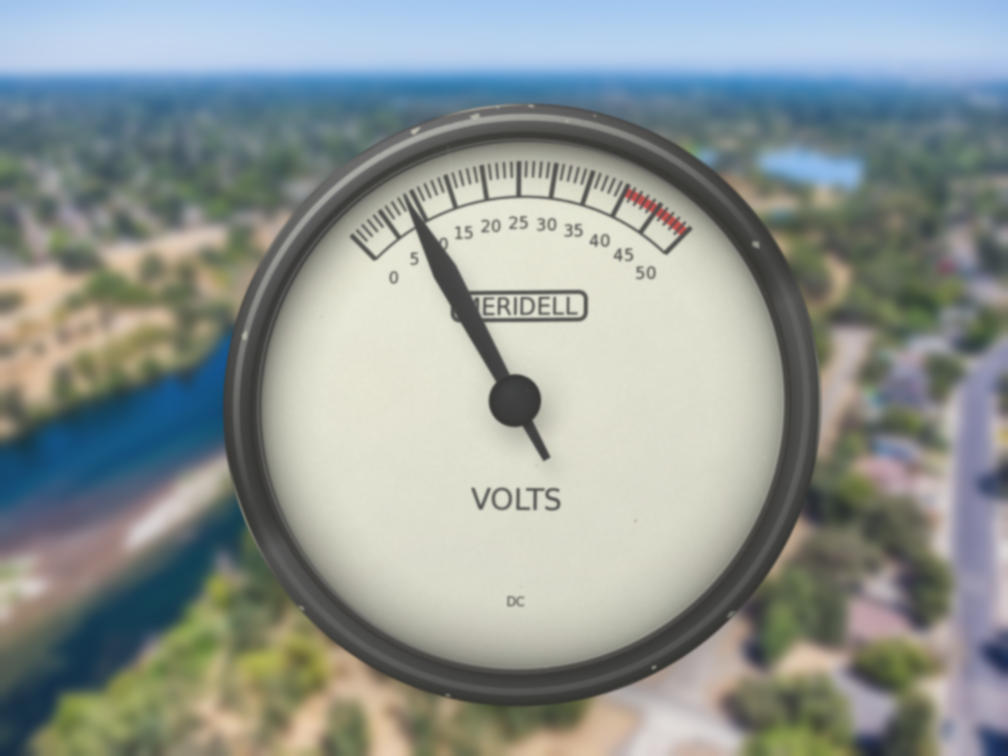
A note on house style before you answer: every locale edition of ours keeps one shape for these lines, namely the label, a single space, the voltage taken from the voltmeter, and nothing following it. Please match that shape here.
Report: 9 V
